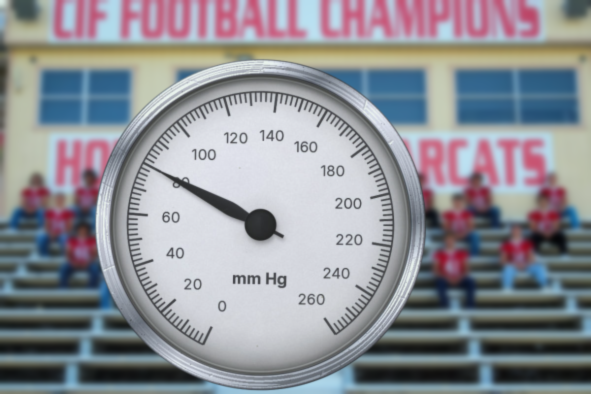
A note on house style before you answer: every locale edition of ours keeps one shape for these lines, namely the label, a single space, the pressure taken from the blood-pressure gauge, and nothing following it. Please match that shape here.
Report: 80 mmHg
